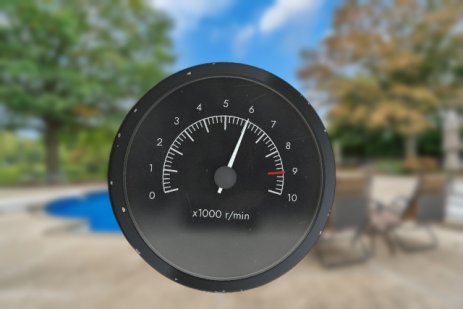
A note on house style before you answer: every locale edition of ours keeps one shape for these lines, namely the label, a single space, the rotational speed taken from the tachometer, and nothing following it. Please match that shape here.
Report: 6000 rpm
